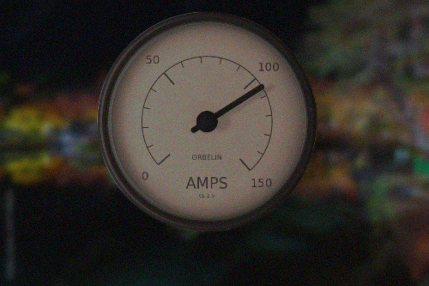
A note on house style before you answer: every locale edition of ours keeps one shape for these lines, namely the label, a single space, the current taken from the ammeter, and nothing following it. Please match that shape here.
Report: 105 A
